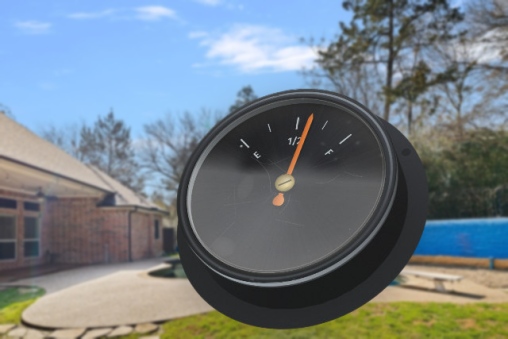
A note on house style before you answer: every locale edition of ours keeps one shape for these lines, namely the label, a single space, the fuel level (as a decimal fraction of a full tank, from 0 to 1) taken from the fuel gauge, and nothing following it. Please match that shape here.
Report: 0.625
